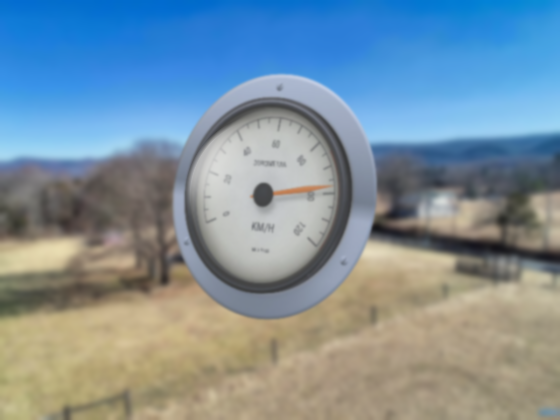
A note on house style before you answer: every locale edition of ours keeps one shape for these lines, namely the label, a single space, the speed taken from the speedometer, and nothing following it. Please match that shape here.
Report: 97.5 km/h
